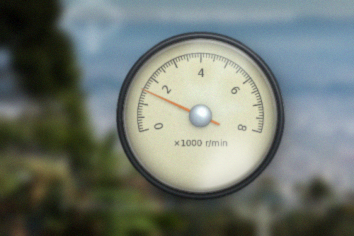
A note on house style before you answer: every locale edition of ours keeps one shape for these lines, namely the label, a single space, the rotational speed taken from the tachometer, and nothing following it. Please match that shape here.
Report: 1500 rpm
